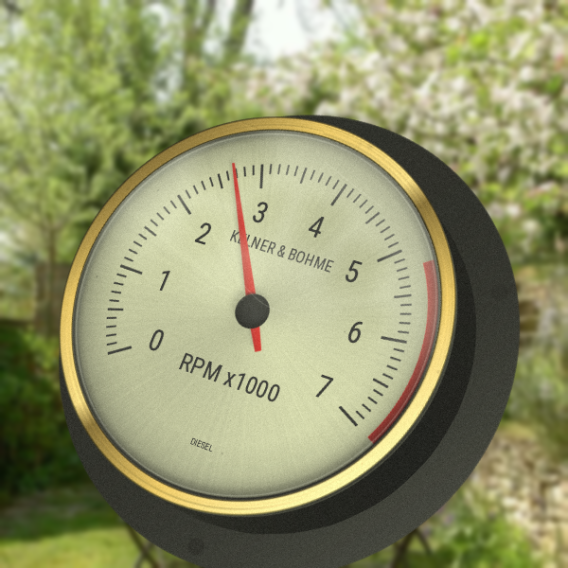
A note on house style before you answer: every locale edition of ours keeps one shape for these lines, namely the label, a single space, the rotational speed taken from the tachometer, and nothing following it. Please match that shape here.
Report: 2700 rpm
